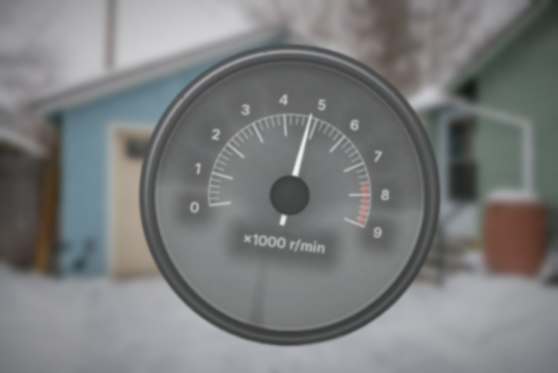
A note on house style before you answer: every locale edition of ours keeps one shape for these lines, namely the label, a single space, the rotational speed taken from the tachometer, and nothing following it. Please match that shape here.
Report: 4800 rpm
